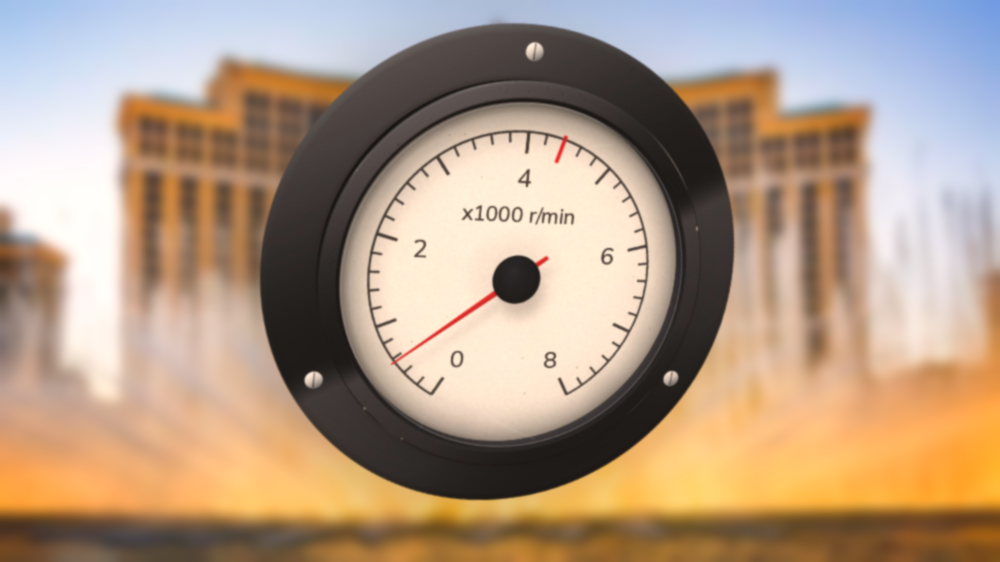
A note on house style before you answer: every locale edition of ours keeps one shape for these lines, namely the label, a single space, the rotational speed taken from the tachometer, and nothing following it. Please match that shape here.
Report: 600 rpm
